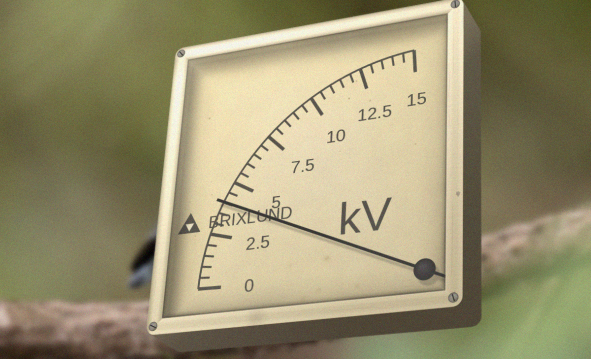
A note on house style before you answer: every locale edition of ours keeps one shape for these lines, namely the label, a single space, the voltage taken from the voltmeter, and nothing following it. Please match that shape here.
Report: 4 kV
